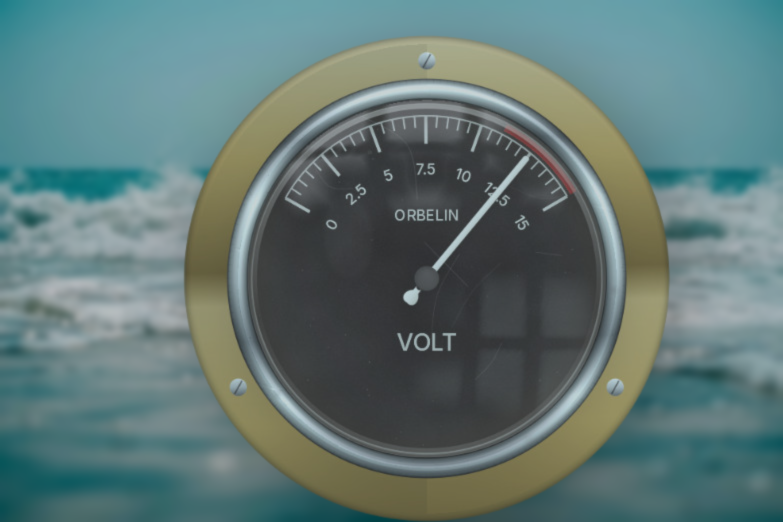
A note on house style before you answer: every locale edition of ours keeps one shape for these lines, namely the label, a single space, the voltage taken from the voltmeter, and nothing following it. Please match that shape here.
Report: 12.5 V
